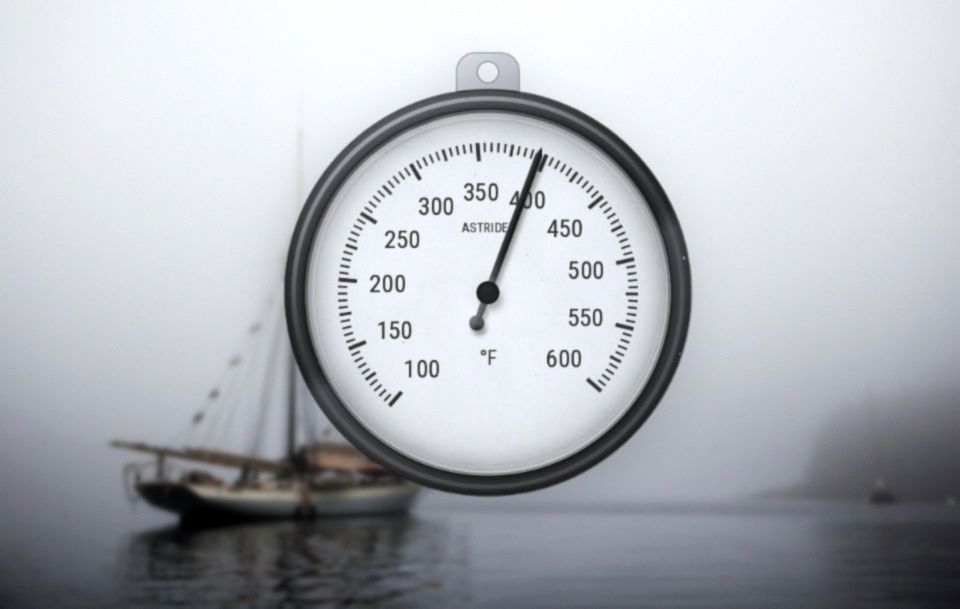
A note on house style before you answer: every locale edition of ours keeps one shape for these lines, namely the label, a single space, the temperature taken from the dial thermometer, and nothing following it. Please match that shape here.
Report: 395 °F
